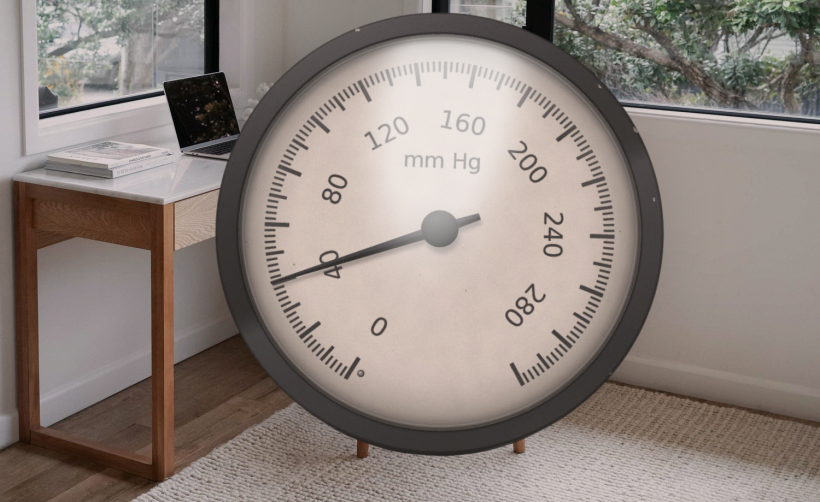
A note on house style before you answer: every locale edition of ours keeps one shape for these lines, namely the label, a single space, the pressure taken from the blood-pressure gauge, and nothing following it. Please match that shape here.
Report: 40 mmHg
